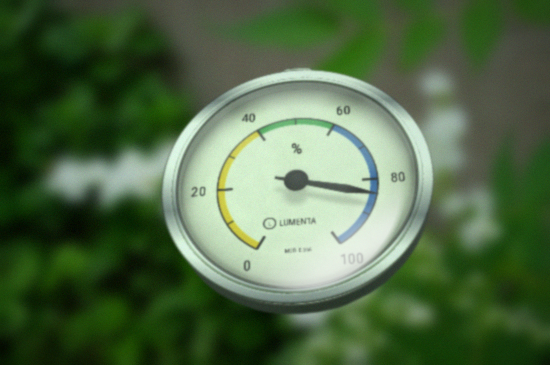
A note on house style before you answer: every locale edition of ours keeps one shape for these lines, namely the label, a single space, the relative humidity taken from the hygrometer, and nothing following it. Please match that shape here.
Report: 85 %
